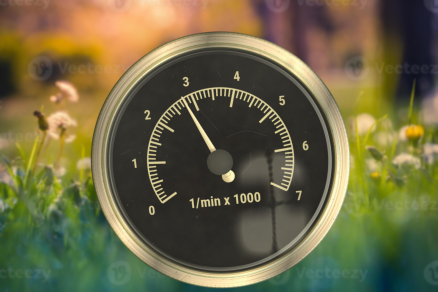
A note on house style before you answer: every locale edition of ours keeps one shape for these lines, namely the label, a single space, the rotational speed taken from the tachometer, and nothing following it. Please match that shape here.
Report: 2800 rpm
